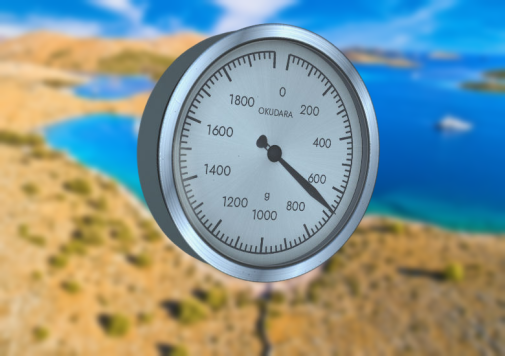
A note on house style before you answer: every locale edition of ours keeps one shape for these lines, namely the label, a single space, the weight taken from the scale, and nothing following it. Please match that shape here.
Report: 680 g
